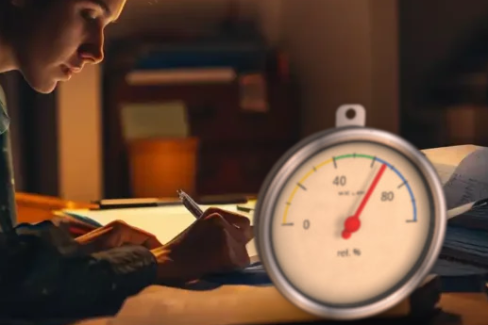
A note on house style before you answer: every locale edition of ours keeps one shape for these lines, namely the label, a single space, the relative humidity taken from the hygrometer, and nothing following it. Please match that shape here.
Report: 65 %
